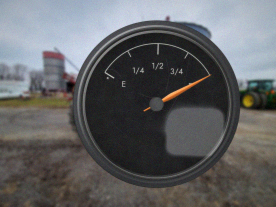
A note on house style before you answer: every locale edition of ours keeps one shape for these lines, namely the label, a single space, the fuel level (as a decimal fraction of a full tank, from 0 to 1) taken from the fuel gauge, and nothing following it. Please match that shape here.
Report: 1
